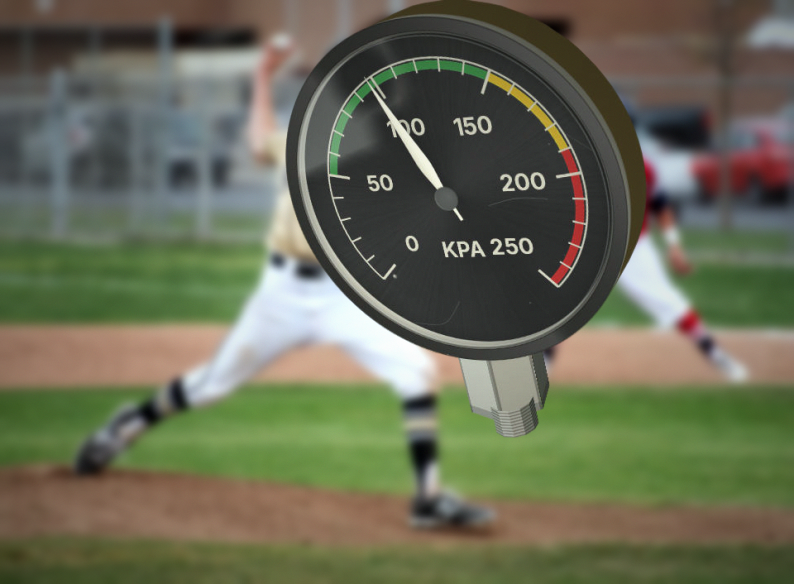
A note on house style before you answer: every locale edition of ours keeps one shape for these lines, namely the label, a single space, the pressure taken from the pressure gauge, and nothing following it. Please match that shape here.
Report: 100 kPa
